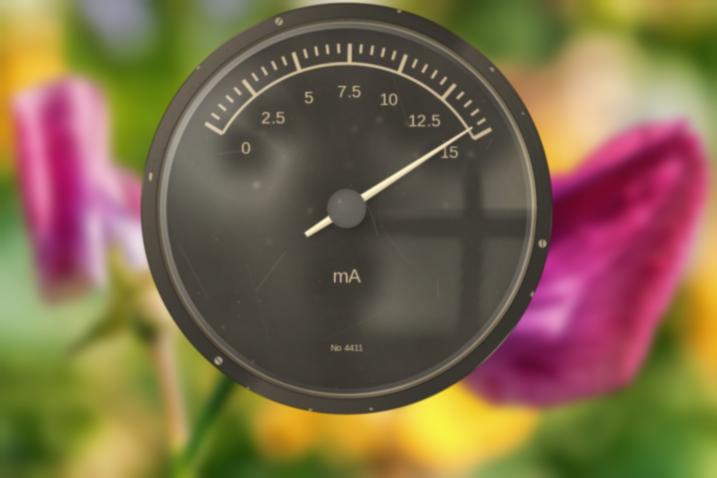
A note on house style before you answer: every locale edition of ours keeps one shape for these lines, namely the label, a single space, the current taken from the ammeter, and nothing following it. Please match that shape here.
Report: 14.5 mA
